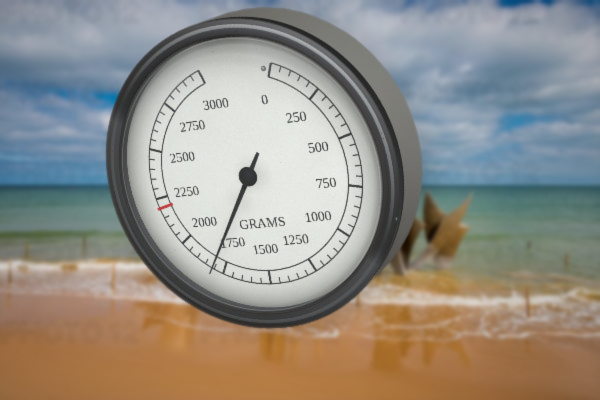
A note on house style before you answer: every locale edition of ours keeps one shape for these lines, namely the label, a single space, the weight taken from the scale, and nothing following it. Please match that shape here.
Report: 1800 g
